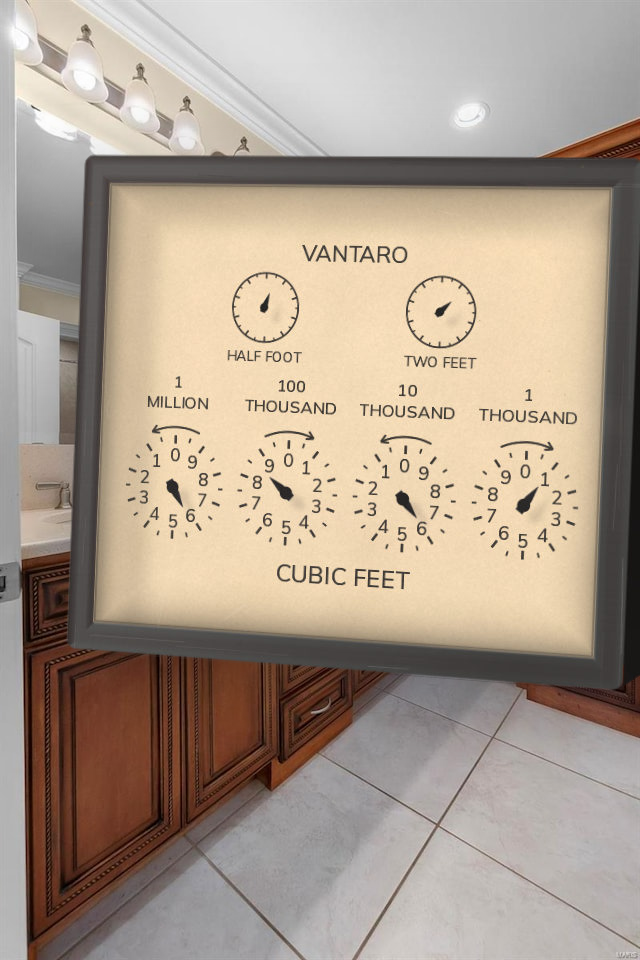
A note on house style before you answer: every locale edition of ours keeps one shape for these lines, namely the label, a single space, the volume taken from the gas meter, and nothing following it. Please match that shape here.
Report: 586100 ft³
